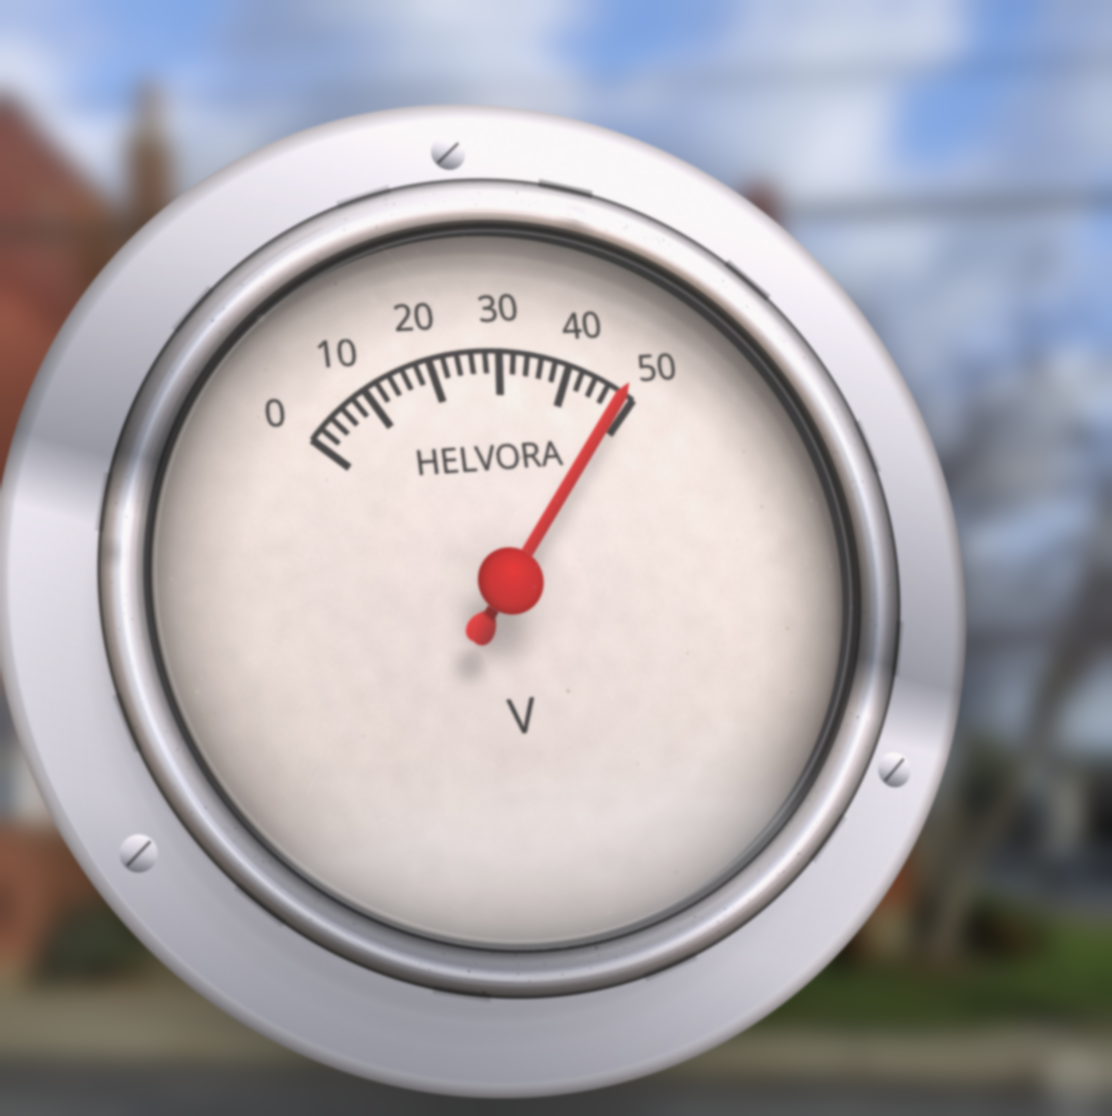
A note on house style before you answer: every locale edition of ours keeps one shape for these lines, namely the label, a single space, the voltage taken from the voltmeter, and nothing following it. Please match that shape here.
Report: 48 V
